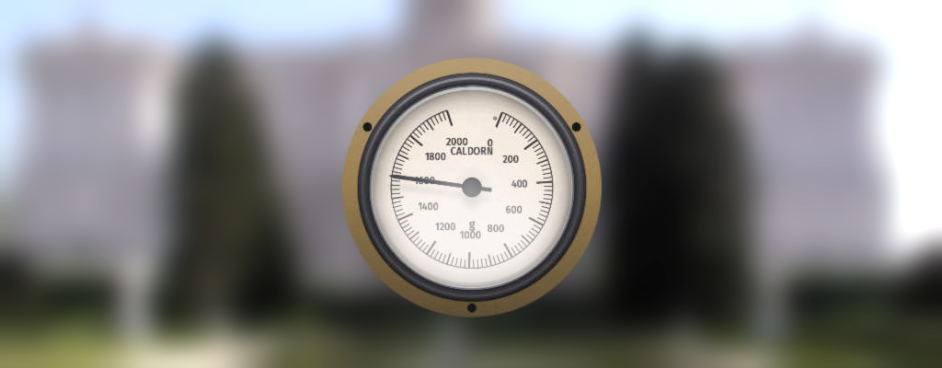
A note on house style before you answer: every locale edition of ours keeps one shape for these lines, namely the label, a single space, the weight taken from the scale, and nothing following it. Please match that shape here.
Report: 1600 g
